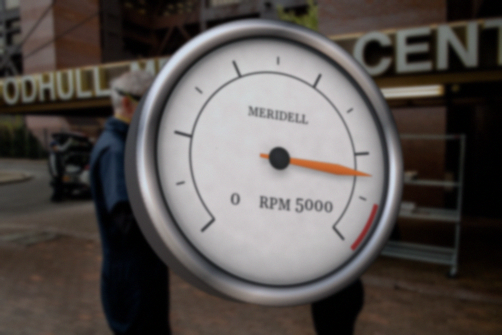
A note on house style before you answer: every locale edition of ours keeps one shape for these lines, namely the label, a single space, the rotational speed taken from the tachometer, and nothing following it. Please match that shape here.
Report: 4250 rpm
